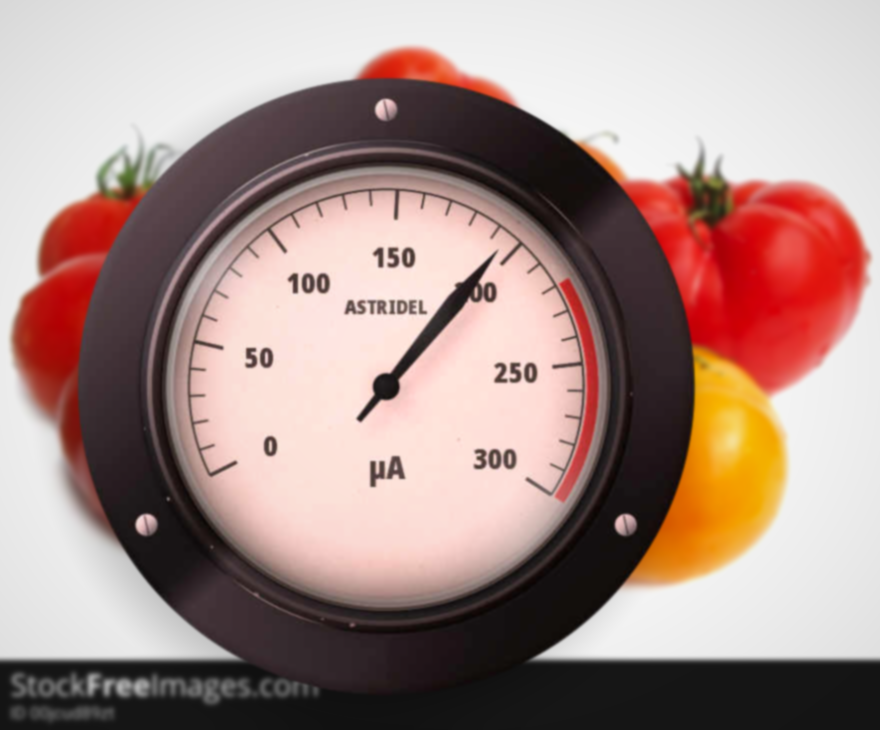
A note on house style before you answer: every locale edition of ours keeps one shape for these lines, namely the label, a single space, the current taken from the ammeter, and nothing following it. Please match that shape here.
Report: 195 µA
